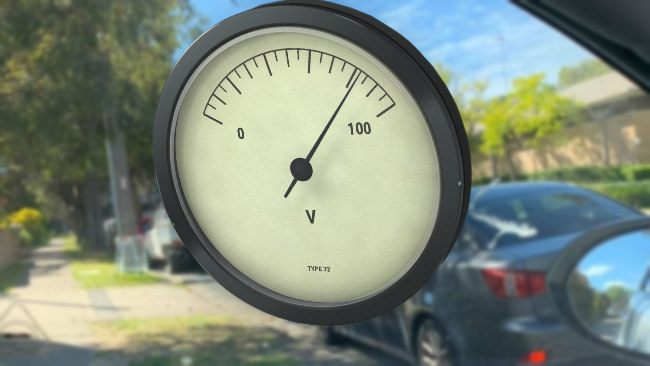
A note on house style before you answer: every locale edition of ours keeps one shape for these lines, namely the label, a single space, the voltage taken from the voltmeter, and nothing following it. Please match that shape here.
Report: 82.5 V
